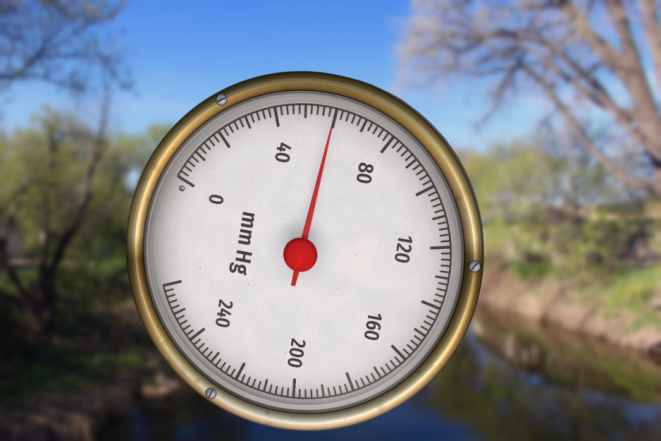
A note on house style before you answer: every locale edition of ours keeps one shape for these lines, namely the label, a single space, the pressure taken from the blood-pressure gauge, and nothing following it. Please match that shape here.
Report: 60 mmHg
